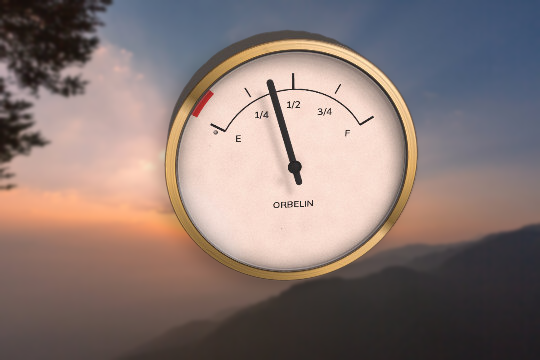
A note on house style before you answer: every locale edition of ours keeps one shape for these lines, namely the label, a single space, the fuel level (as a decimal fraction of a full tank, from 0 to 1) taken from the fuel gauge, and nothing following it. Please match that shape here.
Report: 0.375
